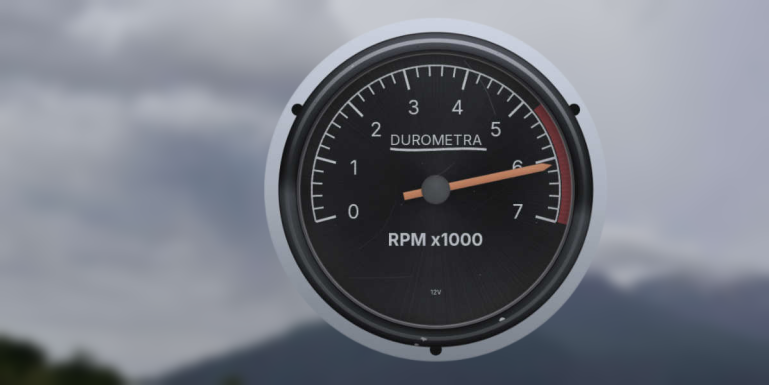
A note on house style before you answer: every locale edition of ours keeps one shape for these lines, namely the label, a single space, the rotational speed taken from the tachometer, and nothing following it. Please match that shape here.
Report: 6100 rpm
